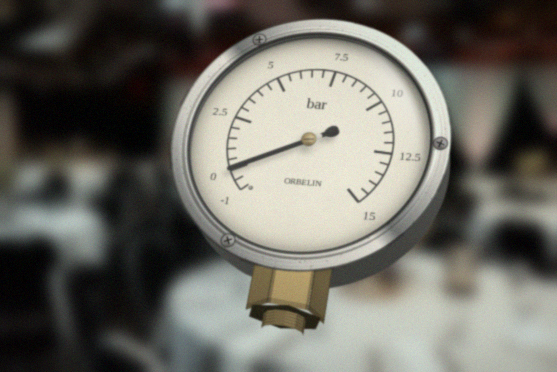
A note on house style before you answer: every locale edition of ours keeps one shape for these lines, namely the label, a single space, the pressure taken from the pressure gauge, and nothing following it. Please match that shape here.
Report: 0 bar
